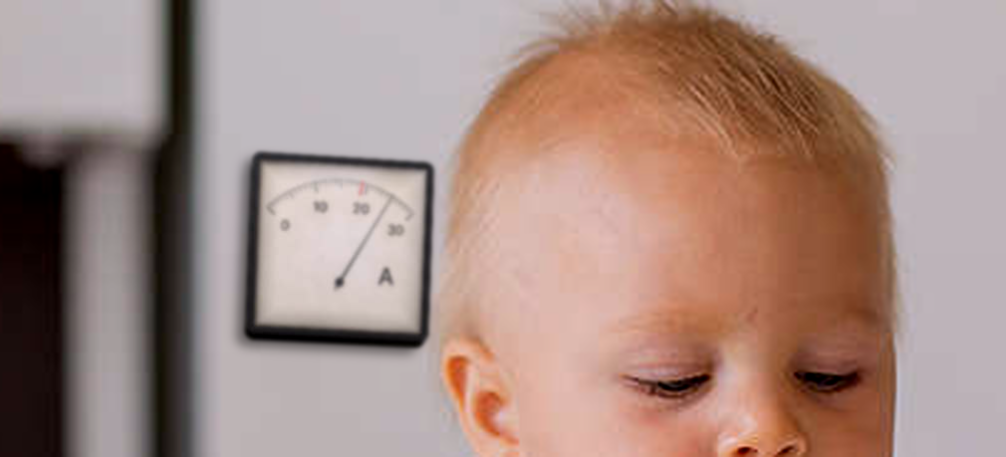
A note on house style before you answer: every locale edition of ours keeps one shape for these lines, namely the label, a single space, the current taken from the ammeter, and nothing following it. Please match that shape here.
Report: 25 A
